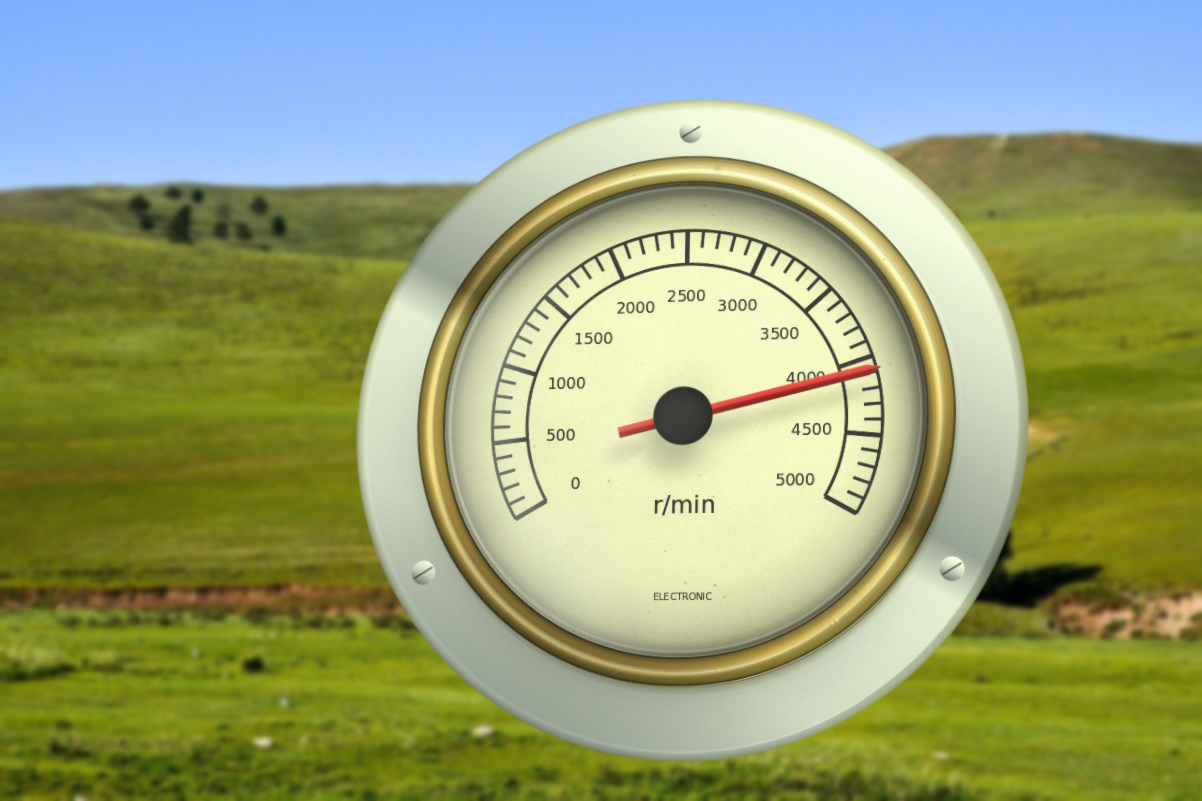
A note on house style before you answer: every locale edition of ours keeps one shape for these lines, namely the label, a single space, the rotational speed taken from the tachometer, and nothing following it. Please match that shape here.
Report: 4100 rpm
